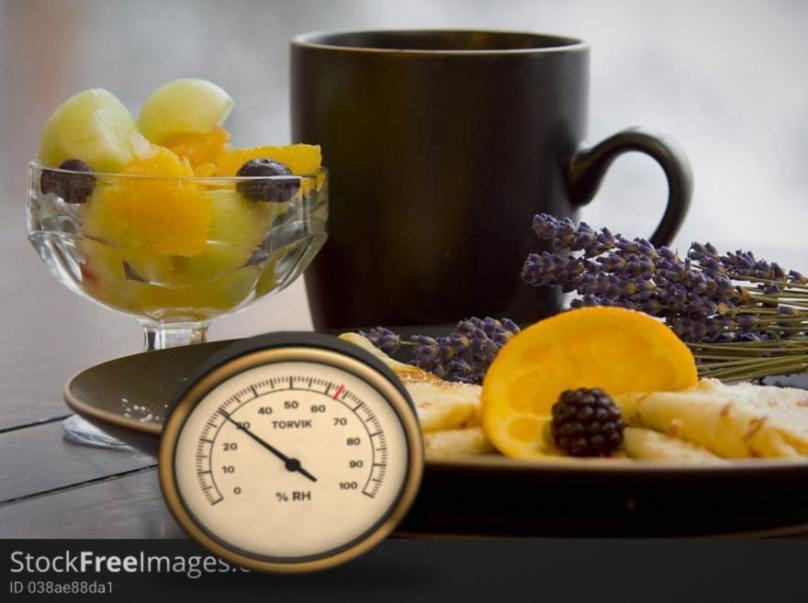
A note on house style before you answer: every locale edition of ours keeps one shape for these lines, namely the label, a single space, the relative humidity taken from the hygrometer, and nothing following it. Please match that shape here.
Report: 30 %
